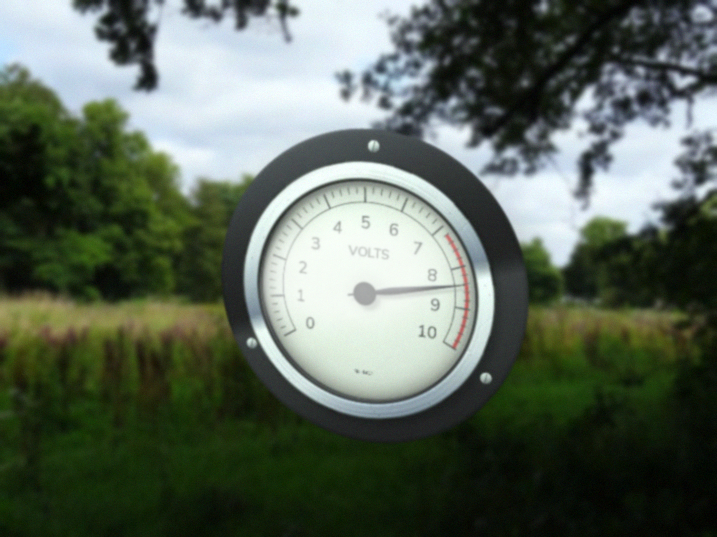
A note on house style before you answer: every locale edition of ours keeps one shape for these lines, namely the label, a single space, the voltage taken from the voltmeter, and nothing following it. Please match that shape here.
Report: 8.4 V
